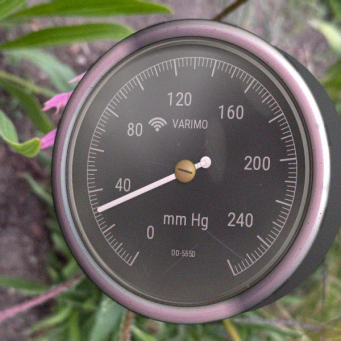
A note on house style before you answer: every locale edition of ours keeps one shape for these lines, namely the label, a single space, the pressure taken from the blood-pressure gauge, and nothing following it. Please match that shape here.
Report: 30 mmHg
